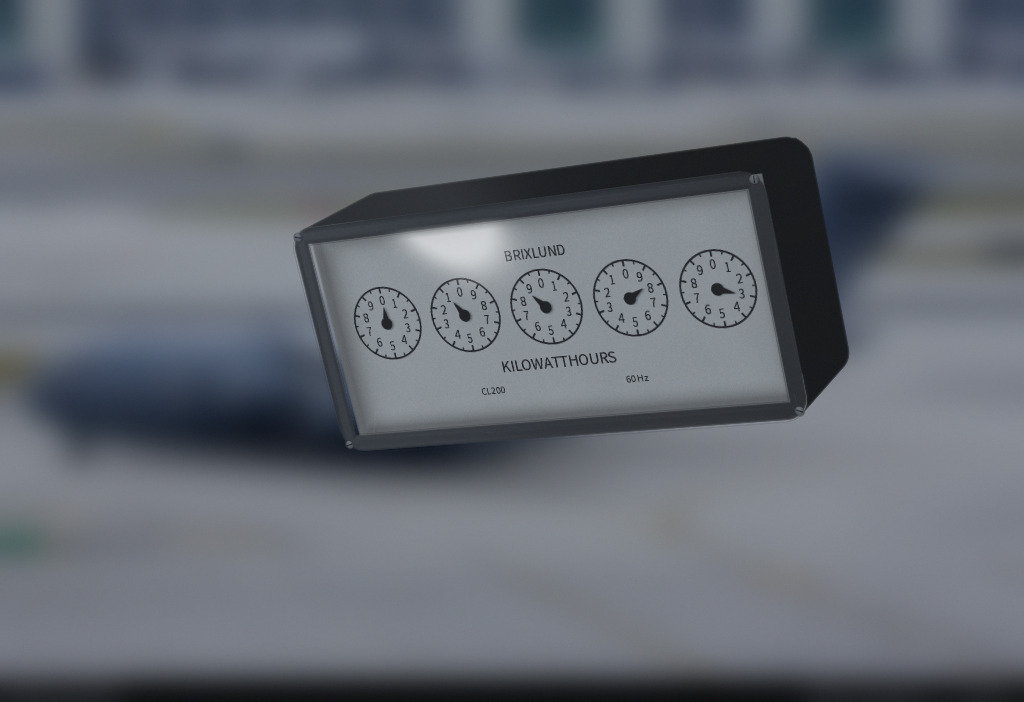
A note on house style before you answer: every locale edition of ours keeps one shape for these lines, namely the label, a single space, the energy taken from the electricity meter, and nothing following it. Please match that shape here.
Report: 883 kWh
